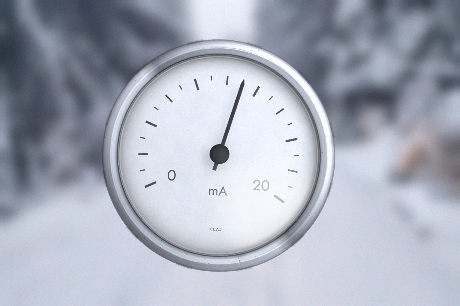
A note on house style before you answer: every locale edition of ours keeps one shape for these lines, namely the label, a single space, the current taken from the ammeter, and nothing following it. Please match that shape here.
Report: 11 mA
